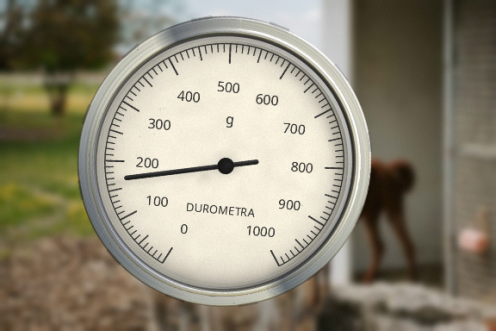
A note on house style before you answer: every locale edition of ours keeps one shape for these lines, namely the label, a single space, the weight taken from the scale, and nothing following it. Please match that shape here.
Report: 170 g
